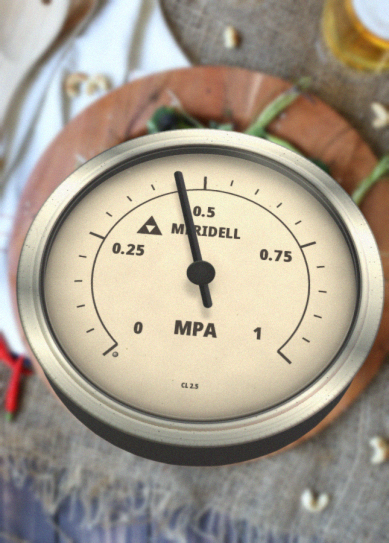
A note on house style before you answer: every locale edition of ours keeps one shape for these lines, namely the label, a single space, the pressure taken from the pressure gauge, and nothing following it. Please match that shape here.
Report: 0.45 MPa
